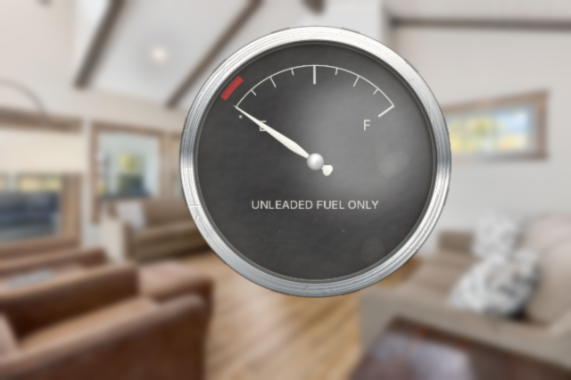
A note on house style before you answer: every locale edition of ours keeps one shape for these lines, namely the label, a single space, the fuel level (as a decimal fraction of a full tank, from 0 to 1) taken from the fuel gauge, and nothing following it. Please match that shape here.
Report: 0
